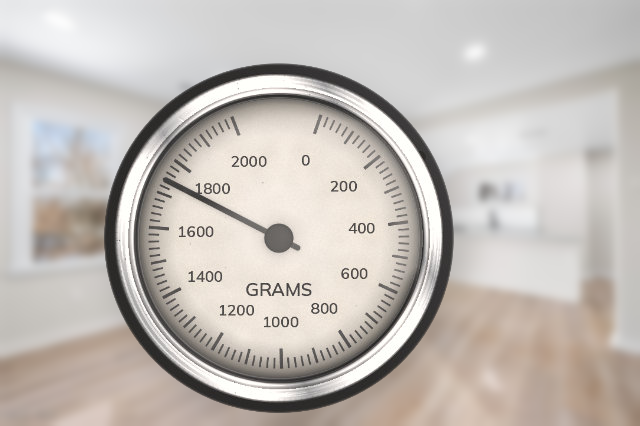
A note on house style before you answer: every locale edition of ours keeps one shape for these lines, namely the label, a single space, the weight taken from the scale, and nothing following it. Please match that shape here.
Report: 1740 g
